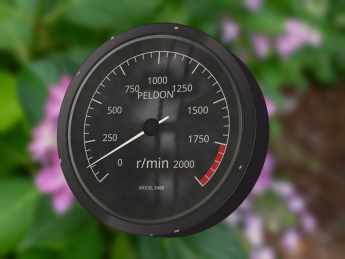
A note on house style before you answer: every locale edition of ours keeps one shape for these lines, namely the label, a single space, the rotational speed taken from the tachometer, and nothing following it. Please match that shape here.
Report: 100 rpm
